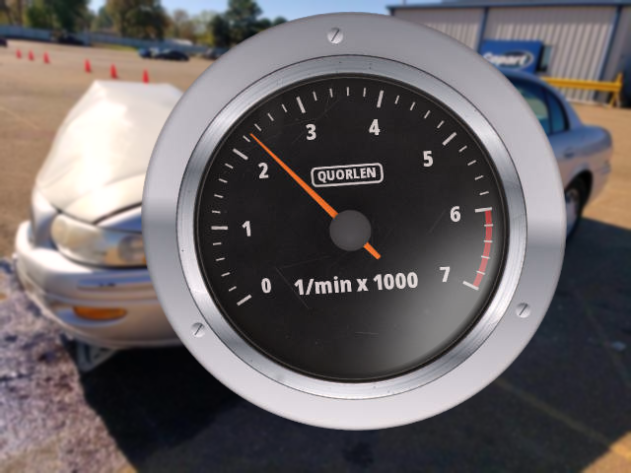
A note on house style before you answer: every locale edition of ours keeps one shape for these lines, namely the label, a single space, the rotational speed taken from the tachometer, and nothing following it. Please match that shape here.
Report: 2300 rpm
